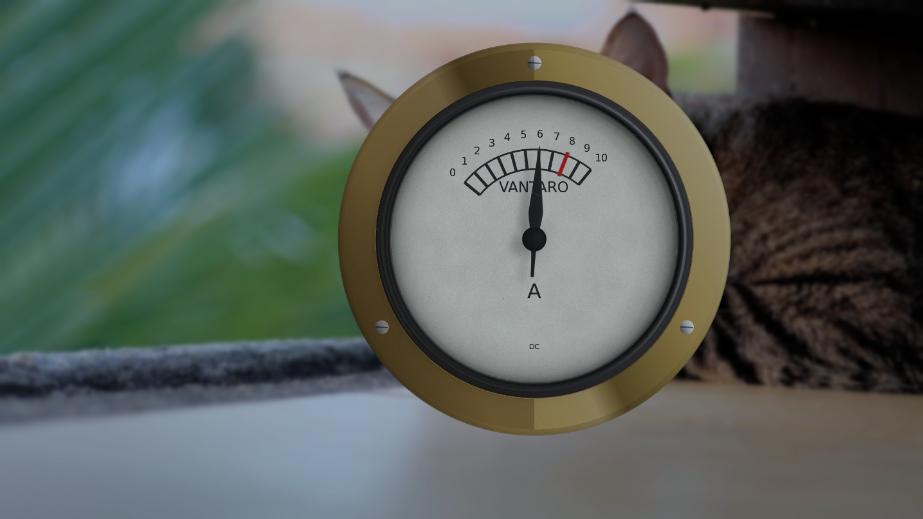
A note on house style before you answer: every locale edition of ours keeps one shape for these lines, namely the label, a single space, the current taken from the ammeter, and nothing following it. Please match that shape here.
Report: 6 A
